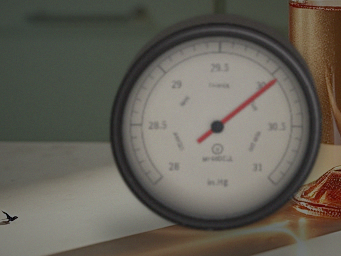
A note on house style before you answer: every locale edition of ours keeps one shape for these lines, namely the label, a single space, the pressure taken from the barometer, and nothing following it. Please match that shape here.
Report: 30.05 inHg
